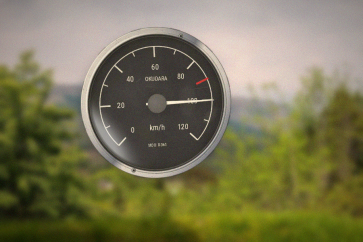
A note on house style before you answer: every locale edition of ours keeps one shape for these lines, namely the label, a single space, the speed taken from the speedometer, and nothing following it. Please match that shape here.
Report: 100 km/h
